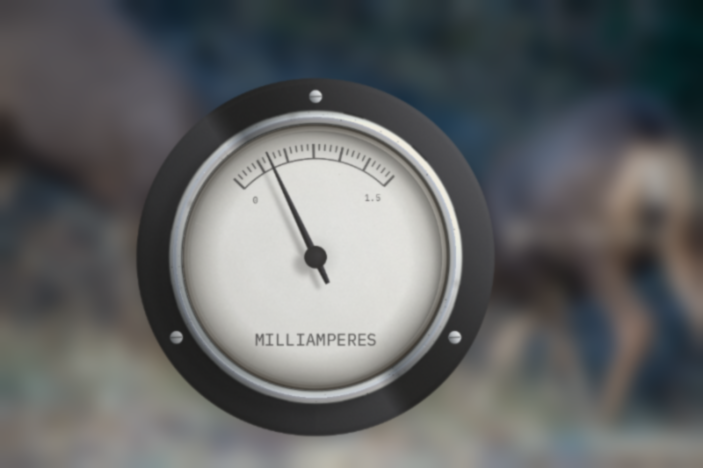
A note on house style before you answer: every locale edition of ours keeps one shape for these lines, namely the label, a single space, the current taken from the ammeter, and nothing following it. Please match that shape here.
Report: 0.35 mA
